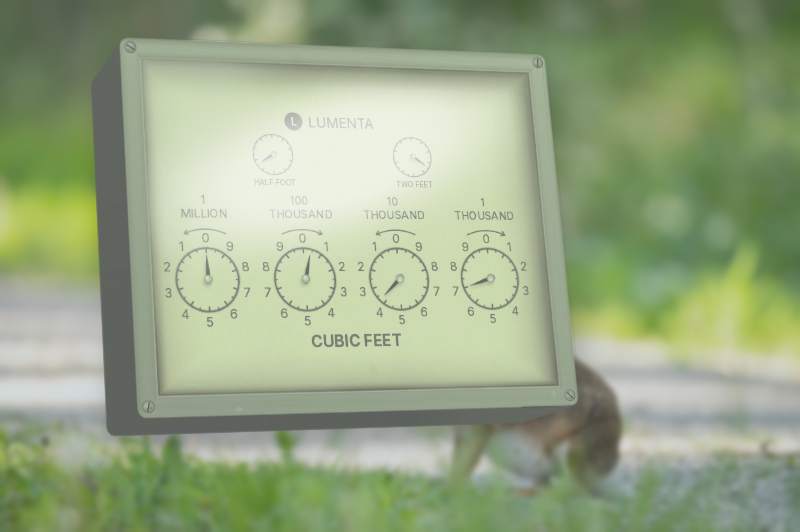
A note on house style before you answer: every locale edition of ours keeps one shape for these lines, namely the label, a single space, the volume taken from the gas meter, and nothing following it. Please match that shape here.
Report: 3700 ft³
